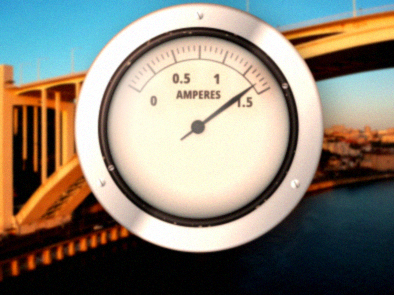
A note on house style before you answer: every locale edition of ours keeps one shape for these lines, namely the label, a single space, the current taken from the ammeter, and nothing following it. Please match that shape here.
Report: 1.4 A
